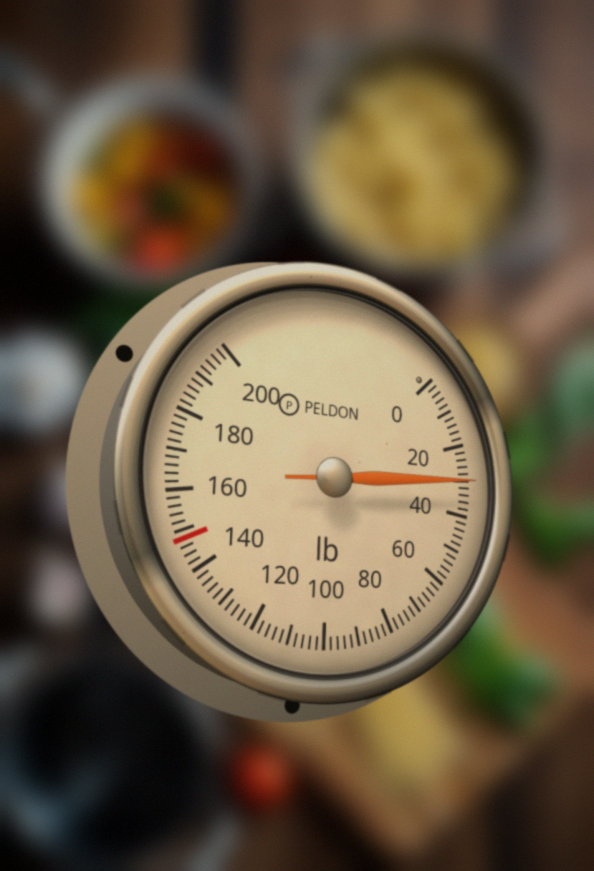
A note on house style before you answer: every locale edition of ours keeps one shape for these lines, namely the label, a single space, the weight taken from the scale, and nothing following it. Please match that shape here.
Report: 30 lb
